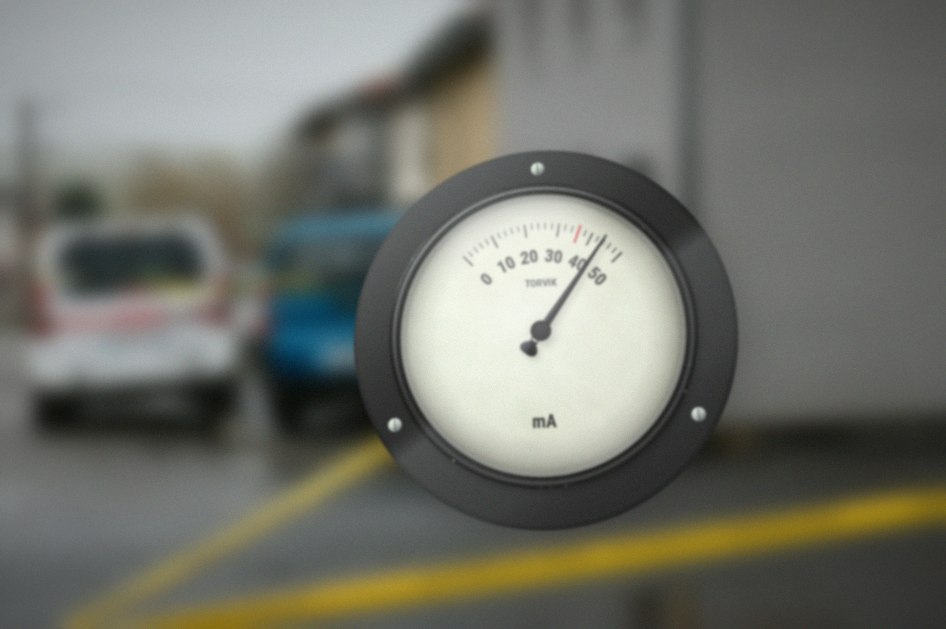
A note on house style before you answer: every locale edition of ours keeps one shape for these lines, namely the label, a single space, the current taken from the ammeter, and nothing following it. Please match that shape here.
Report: 44 mA
